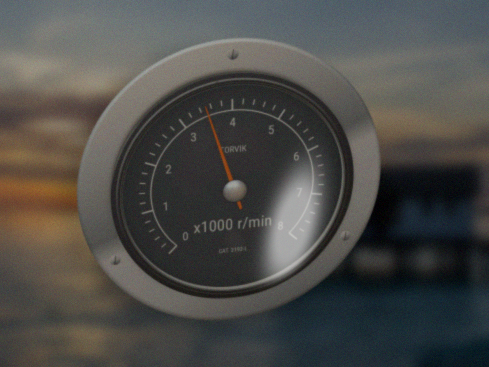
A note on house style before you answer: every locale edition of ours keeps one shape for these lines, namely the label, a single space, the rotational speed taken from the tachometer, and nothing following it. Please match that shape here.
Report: 3500 rpm
